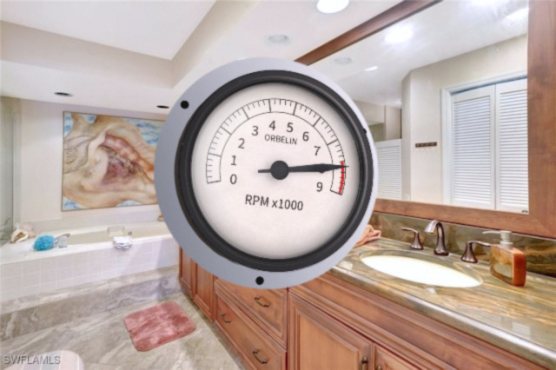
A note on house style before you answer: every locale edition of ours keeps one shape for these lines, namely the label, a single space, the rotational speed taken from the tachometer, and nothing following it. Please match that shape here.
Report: 8000 rpm
